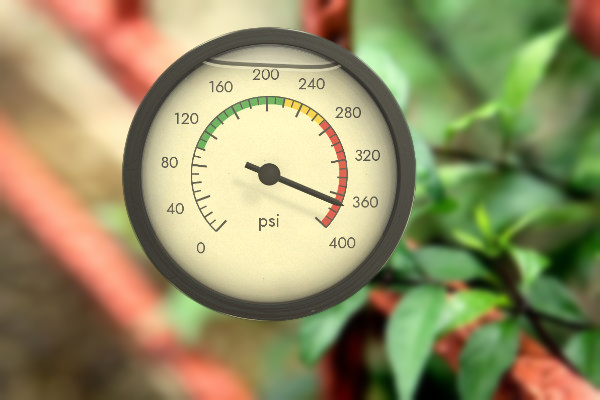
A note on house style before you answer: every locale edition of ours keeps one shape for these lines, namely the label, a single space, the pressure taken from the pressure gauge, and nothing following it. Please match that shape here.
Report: 370 psi
